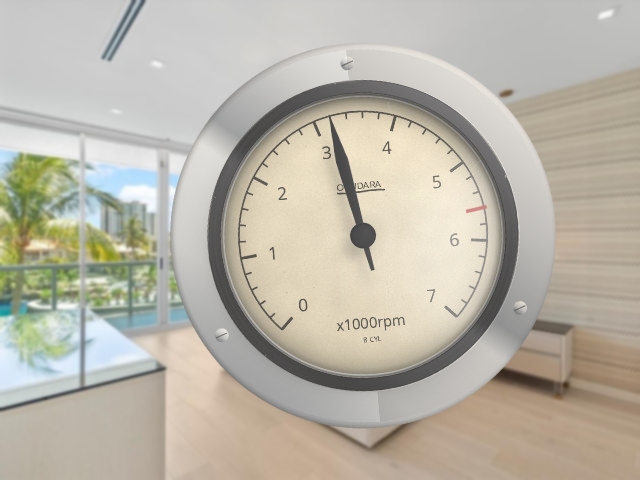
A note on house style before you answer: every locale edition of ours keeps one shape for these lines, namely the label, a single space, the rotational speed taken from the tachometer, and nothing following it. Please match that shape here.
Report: 3200 rpm
